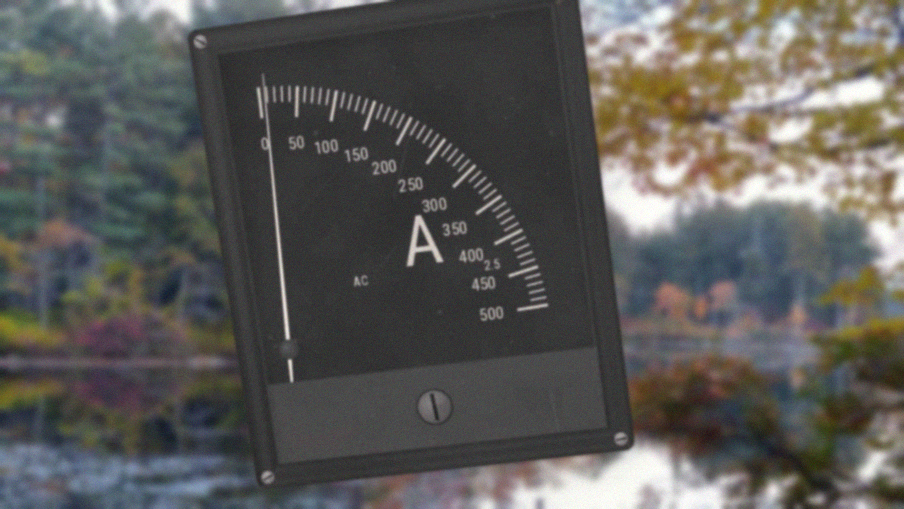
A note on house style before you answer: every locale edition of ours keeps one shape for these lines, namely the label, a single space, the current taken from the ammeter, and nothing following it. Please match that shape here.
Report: 10 A
